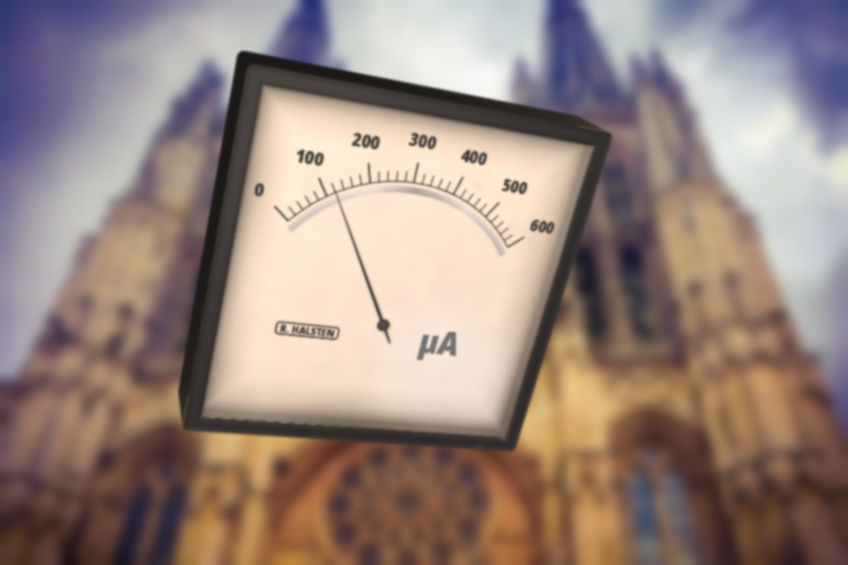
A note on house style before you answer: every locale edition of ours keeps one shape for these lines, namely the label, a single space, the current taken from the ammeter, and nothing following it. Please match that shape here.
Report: 120 µA
